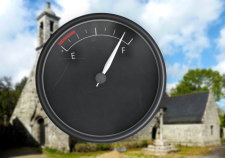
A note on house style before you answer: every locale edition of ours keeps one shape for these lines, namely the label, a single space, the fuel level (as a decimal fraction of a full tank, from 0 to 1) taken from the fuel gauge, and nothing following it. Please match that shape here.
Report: 0.875
